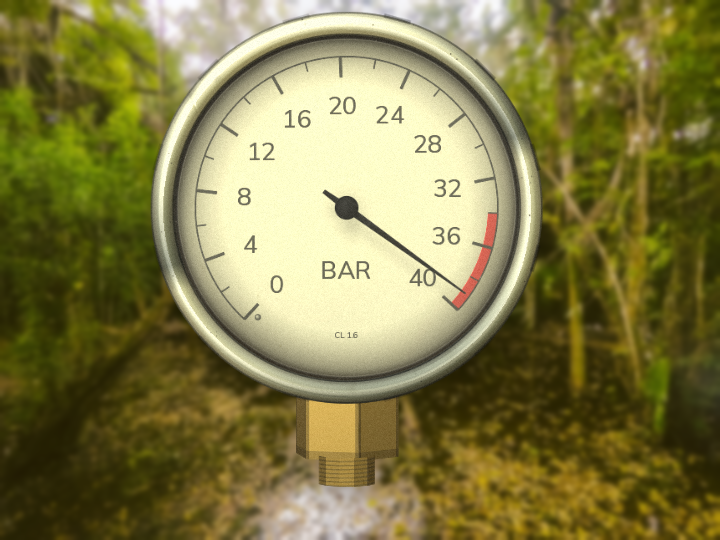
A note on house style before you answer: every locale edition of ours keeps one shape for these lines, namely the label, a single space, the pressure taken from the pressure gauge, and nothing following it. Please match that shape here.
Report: 39 bar
